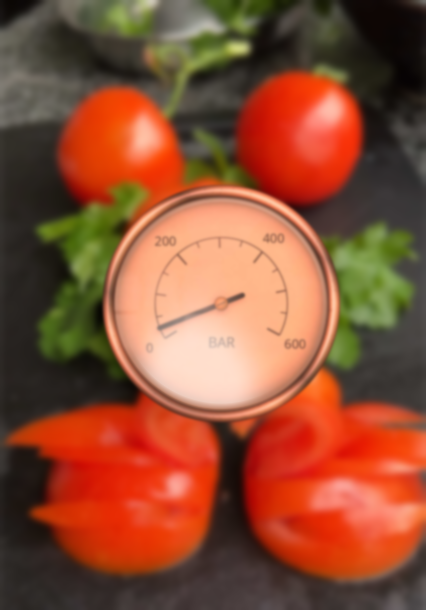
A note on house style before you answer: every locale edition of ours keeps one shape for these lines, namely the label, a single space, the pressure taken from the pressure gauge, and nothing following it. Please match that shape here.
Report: 25 bar
